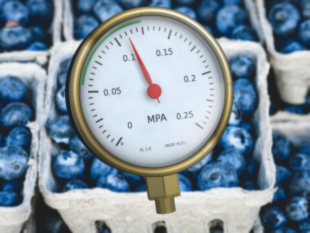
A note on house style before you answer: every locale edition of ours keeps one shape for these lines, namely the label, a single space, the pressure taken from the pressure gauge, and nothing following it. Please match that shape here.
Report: 0.11 MPa
